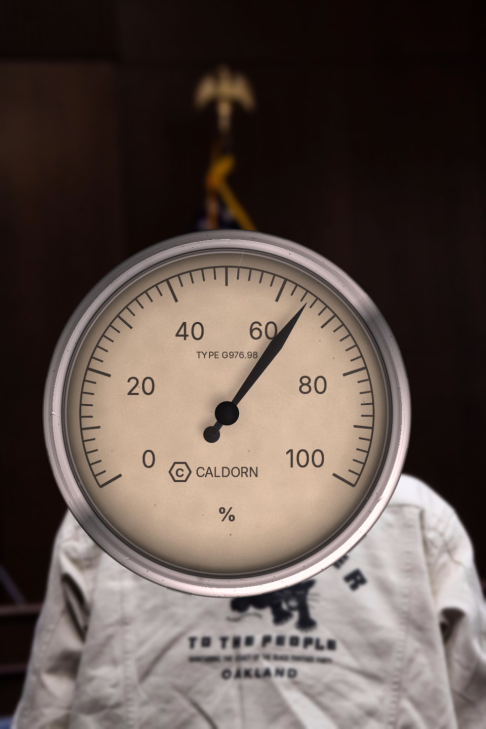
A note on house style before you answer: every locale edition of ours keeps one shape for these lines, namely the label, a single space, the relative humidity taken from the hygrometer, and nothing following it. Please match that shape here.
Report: 65 %
